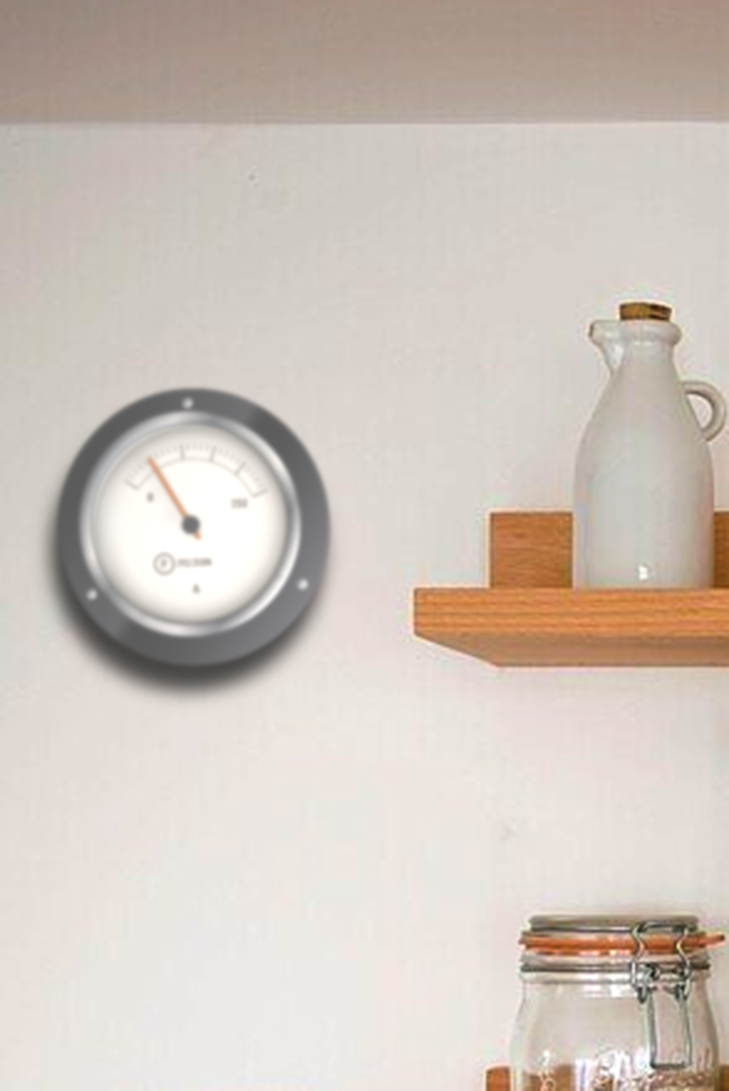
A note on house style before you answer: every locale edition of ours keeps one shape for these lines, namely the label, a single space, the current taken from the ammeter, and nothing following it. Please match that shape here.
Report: 50 A
